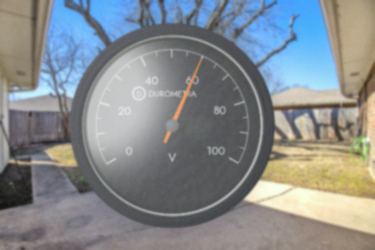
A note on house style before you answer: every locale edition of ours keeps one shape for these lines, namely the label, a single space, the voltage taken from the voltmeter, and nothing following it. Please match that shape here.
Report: 60 V
